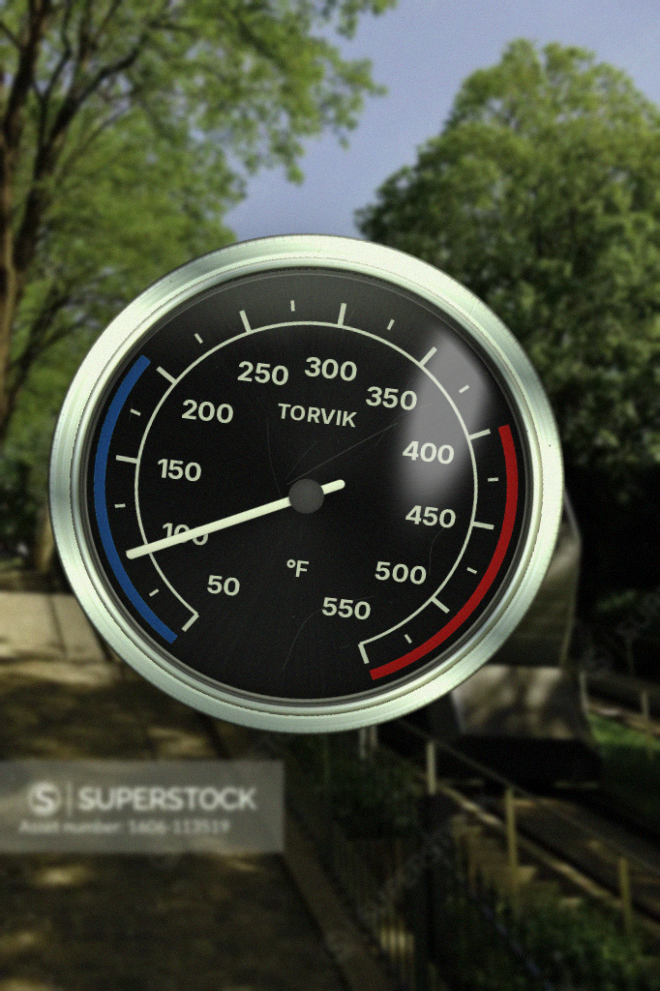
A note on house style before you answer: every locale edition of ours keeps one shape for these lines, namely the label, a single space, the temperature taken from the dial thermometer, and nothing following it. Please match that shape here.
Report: 100 °F
